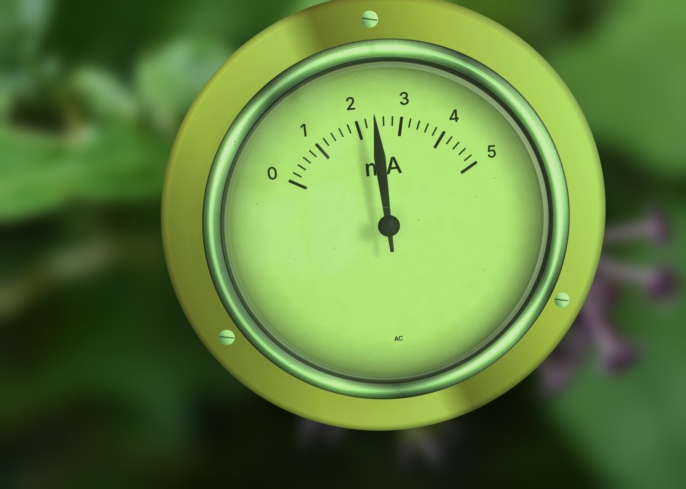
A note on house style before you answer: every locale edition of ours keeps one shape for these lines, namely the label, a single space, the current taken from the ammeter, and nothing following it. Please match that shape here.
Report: 2.4 mA
